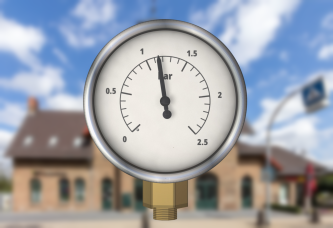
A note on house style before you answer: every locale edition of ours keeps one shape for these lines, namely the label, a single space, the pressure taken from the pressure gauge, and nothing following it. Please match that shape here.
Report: 1.15 bar
